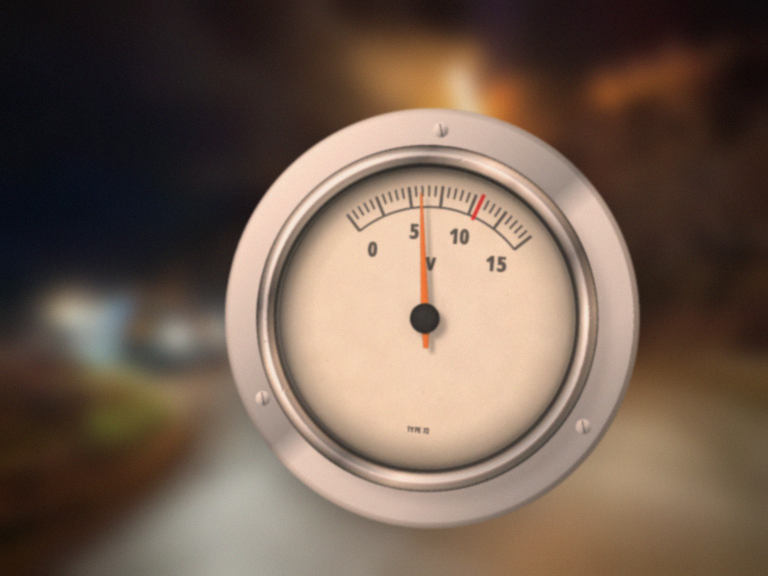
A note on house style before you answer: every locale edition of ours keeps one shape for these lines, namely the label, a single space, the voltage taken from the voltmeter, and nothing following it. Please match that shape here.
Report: 6 V
